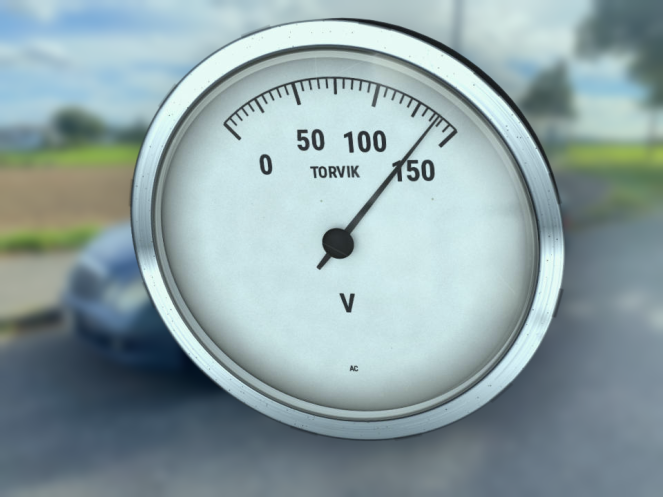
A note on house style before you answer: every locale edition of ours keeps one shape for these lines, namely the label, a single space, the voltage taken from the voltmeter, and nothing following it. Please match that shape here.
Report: 137.5 V
